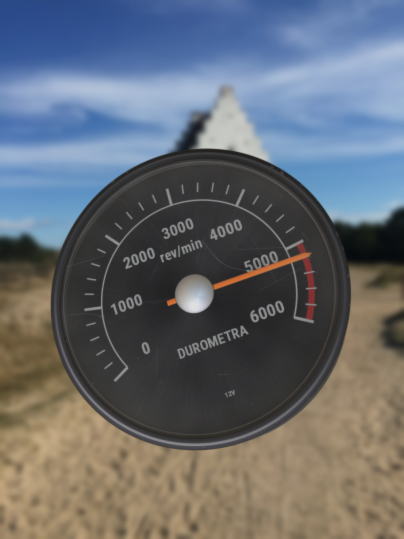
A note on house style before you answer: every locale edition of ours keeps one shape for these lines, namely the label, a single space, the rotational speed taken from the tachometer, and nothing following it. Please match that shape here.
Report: 5200 rpm
